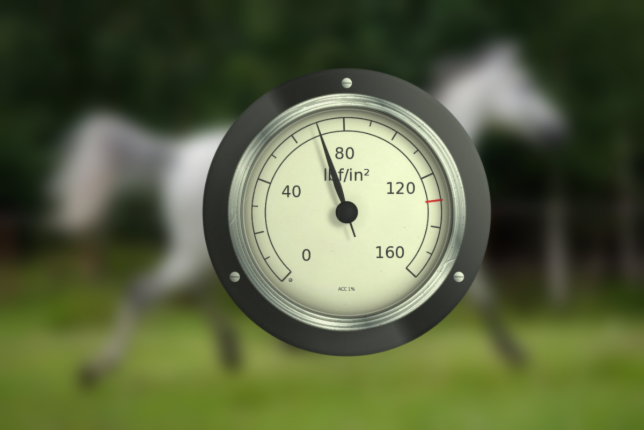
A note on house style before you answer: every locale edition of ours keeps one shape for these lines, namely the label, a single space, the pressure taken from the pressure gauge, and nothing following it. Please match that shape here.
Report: 70 psi
